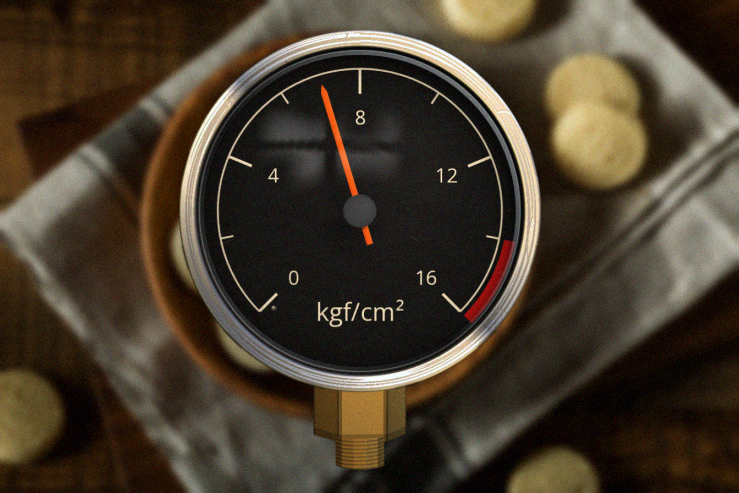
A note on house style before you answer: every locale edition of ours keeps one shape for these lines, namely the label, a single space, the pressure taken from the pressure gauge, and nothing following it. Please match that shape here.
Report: 7 kg/cm²
